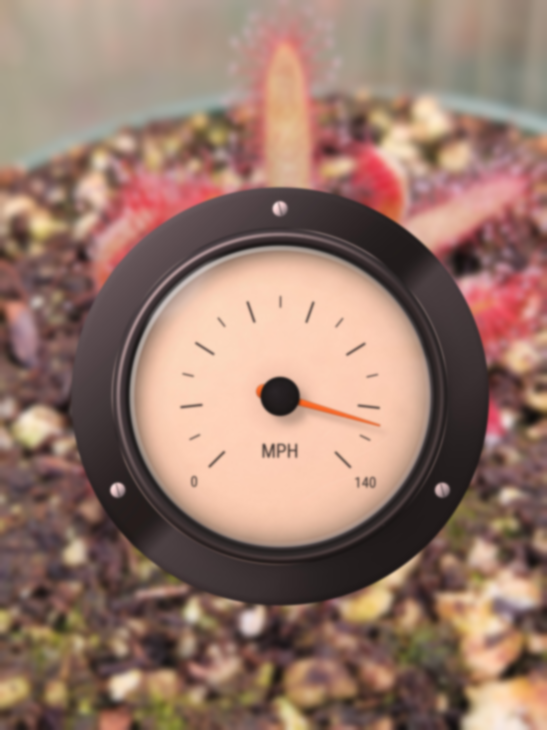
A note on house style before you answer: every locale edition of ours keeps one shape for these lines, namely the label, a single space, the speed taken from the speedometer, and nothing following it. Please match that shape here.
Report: 125 mph
